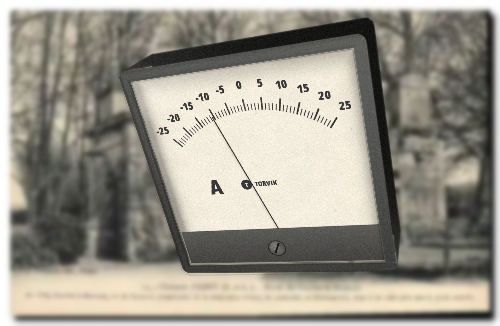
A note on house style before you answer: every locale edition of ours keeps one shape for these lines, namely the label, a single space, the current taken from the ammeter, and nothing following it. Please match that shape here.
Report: -10 A
